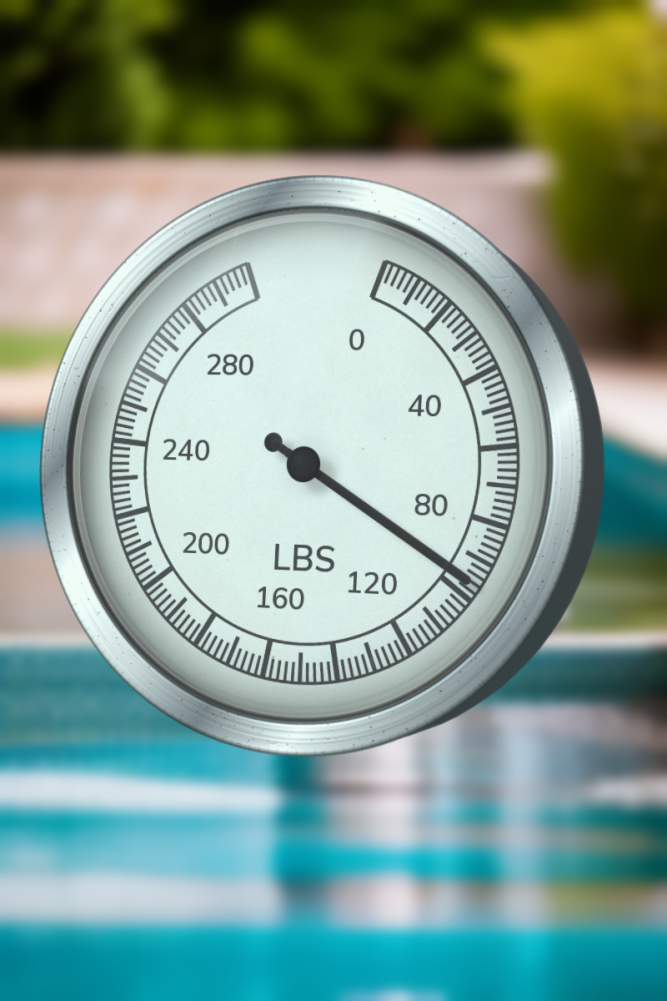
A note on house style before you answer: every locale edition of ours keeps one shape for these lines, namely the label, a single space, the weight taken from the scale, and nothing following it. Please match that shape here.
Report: 96 lb
